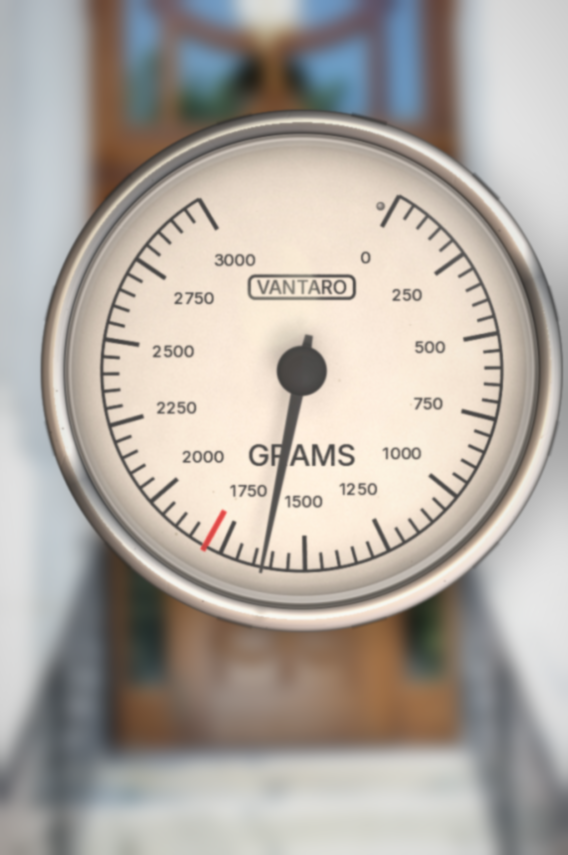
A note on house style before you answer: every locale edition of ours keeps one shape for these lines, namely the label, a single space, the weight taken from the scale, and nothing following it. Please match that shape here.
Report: 1625 g
